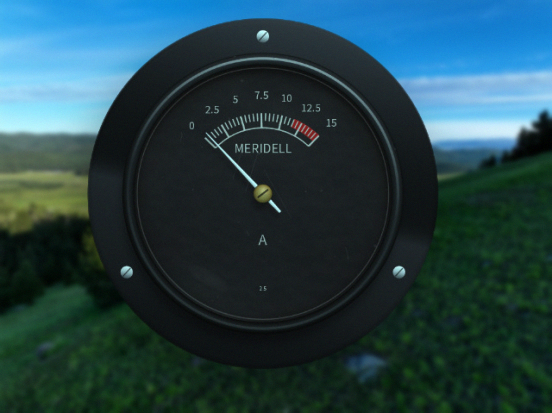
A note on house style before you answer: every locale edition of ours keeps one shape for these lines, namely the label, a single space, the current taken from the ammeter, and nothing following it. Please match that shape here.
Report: 0.5 A
